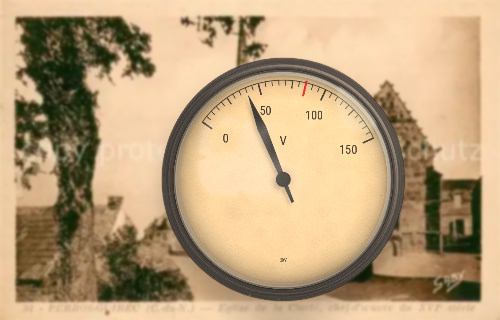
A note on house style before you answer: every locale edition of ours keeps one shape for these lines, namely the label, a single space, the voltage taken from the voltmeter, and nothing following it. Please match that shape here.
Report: 40 V
